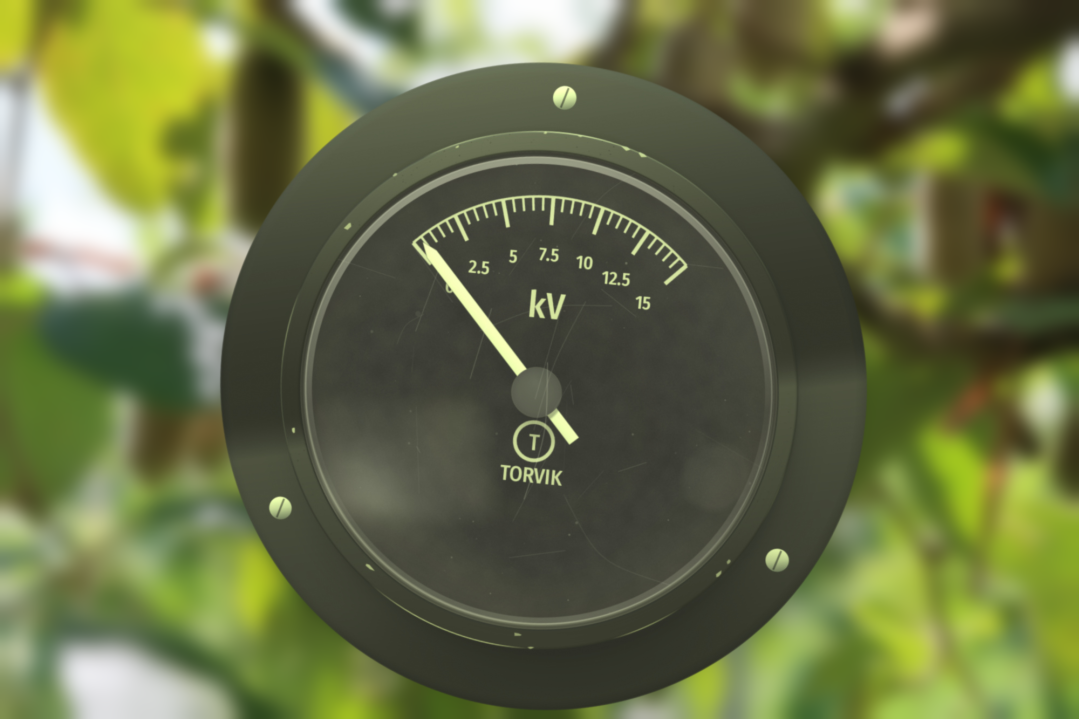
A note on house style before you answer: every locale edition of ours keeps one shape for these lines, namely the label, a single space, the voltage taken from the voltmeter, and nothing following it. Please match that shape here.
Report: 0.5 kV
